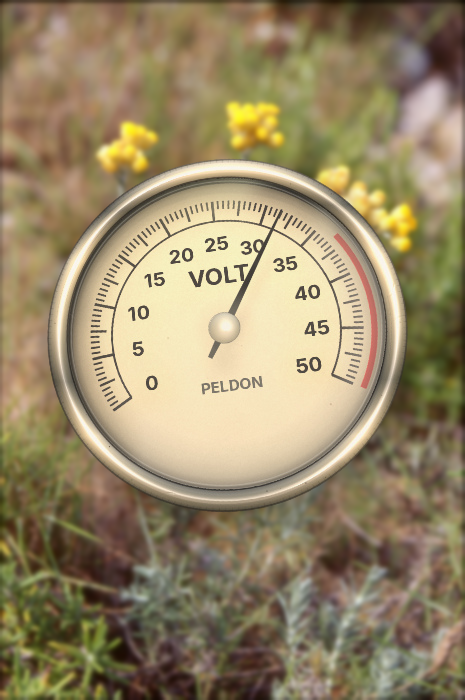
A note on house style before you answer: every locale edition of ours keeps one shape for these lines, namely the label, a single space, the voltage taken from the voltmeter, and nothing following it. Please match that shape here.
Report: 31.5 V
